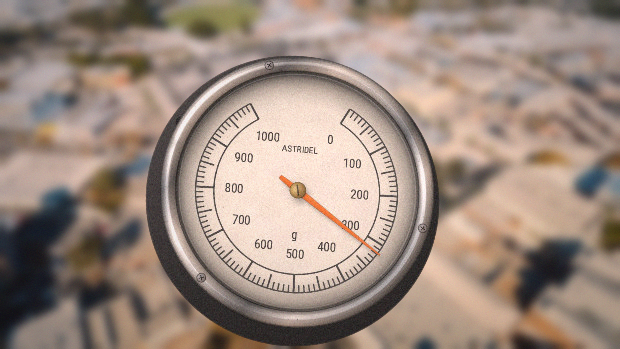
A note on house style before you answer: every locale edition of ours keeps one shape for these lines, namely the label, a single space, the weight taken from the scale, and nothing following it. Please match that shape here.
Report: 320 g
